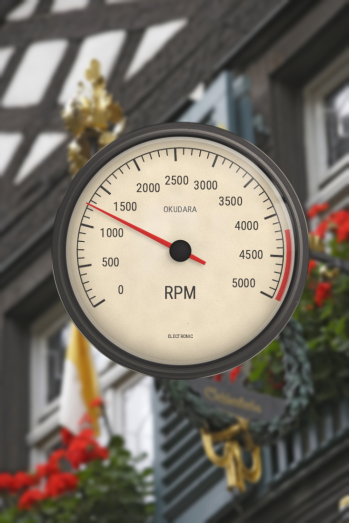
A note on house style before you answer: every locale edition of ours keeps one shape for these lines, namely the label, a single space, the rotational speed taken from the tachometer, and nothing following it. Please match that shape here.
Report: 1250 rpm
